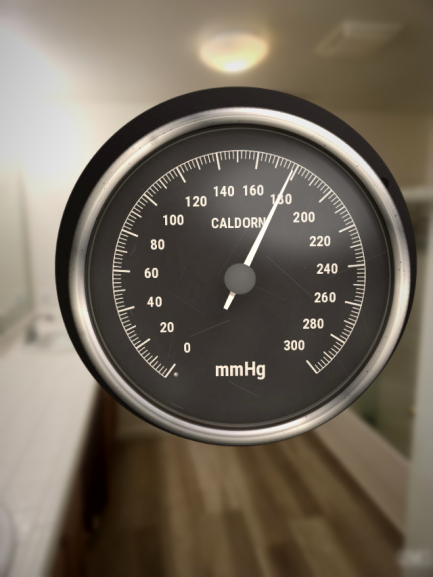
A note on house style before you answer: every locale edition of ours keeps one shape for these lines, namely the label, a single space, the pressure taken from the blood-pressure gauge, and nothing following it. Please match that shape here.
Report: 178 mmHg
